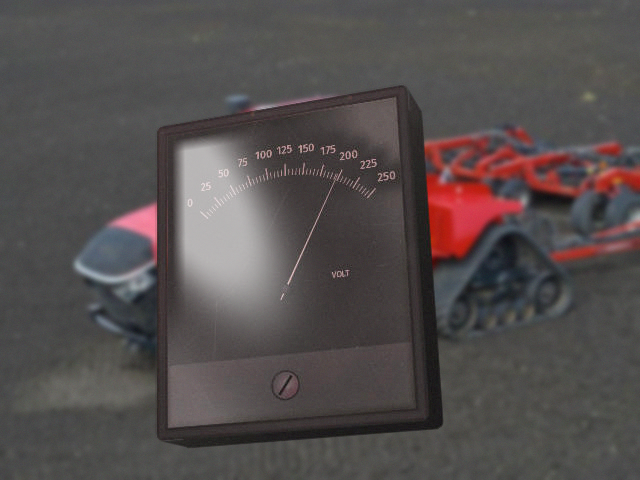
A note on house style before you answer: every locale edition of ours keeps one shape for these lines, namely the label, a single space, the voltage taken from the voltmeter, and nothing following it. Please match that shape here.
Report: 200 V
